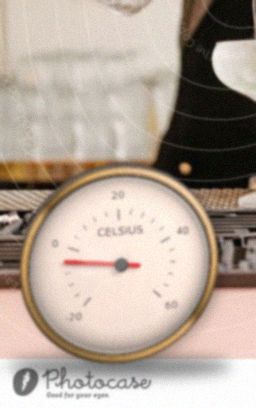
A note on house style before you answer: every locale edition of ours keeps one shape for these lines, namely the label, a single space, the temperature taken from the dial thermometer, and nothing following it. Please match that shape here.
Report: -4 °C
